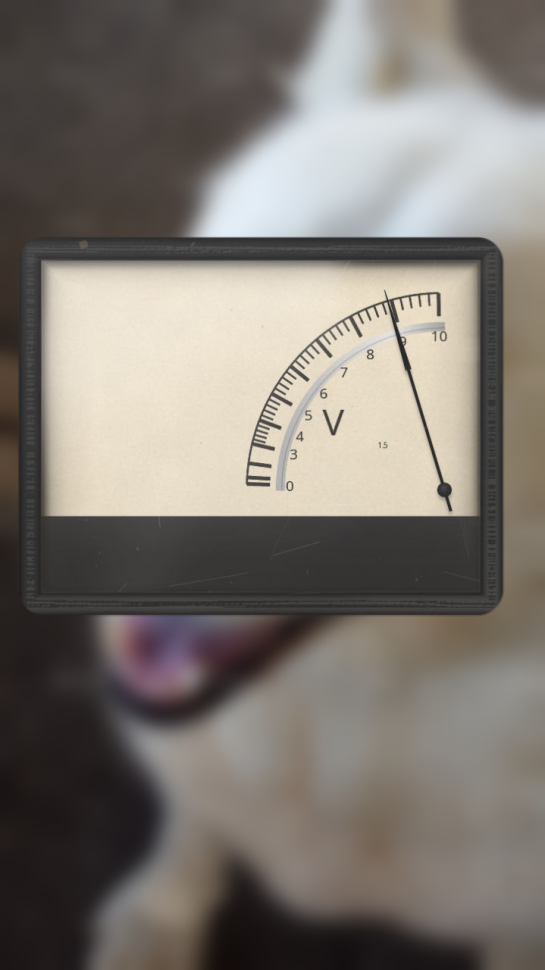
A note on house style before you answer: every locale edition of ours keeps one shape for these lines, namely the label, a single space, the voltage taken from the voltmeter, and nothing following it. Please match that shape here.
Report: 8.9 V
